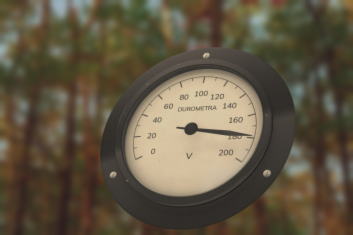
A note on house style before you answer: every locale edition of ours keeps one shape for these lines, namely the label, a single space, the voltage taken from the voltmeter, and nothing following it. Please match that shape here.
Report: 180 V
